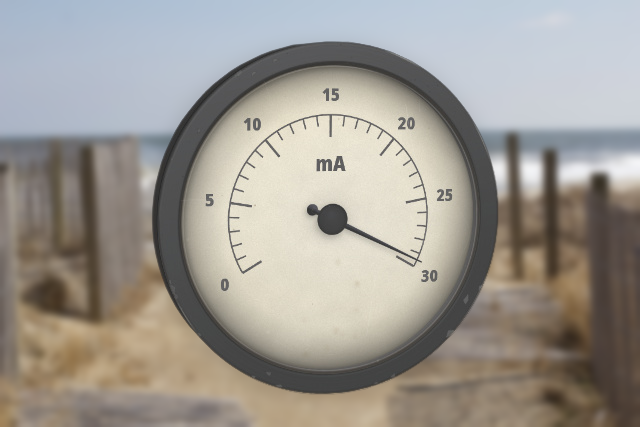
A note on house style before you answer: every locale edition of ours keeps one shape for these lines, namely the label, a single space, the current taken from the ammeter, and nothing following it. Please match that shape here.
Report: 29.5 mA
